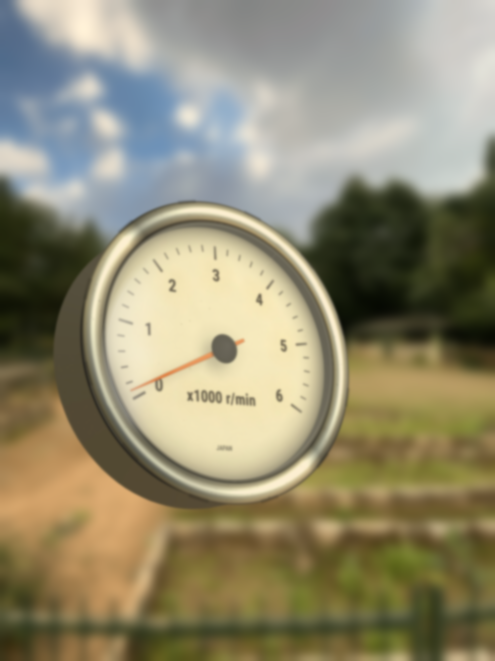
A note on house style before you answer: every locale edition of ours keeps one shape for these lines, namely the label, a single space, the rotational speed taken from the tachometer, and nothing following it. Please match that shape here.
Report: 100 rpm
